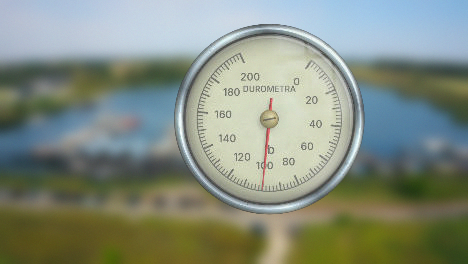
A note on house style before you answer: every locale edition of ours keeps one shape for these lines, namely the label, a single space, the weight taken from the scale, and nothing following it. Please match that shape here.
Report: 100 lb
